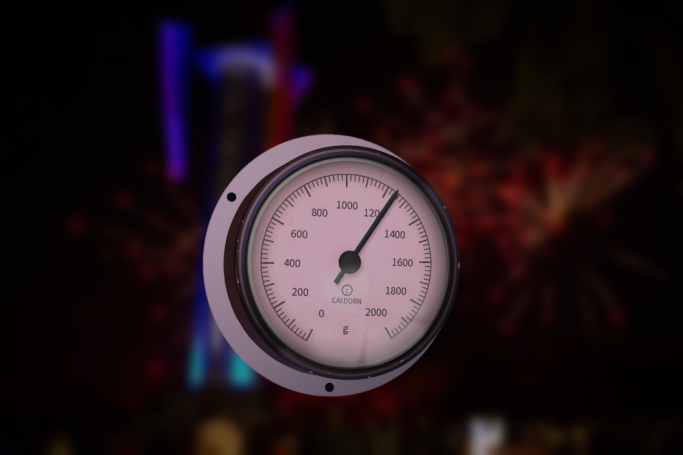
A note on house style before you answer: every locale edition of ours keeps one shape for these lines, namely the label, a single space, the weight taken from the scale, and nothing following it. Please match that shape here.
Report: 1240 g
